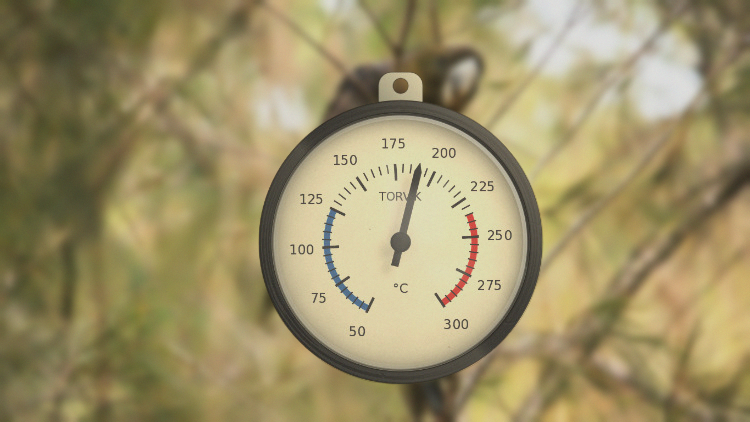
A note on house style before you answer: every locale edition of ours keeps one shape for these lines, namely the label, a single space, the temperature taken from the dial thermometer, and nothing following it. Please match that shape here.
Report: 190 °C
